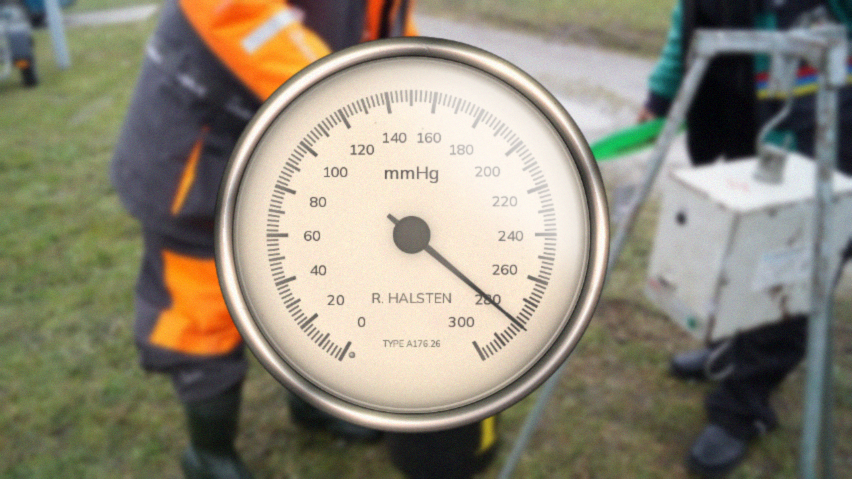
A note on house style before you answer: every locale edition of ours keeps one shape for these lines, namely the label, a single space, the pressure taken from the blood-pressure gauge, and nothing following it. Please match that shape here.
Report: 280 mmHg
